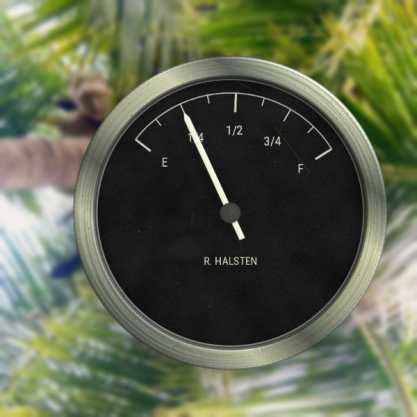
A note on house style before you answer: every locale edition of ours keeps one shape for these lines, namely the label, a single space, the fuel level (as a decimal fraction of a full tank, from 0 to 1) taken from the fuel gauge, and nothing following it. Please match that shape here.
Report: 0.25
